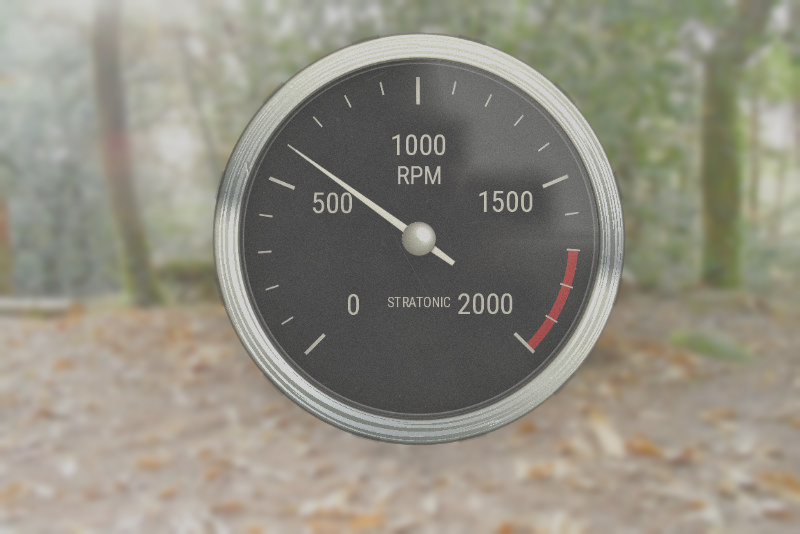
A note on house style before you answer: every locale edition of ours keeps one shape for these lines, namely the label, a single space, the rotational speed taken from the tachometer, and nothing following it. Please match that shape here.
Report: 600 rpm
